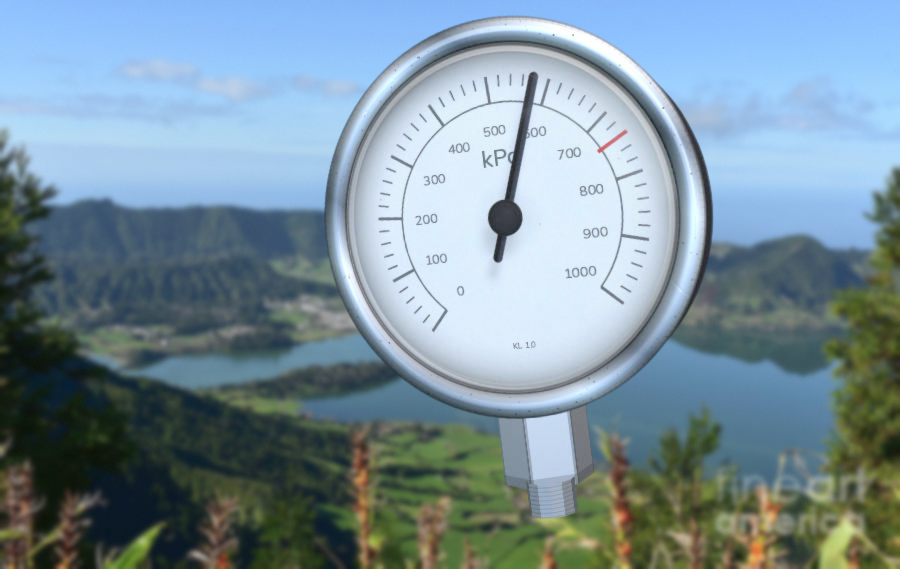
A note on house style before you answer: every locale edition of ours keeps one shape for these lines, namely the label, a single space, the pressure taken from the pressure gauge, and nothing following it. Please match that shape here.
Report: 580 kPa
